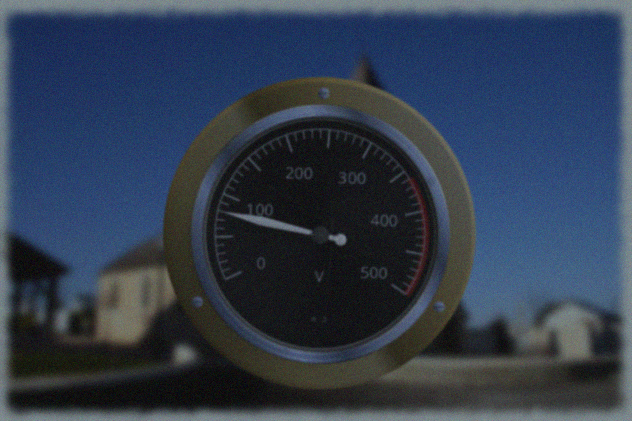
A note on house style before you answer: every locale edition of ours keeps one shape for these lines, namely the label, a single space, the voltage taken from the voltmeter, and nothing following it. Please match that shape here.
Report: 80 V
